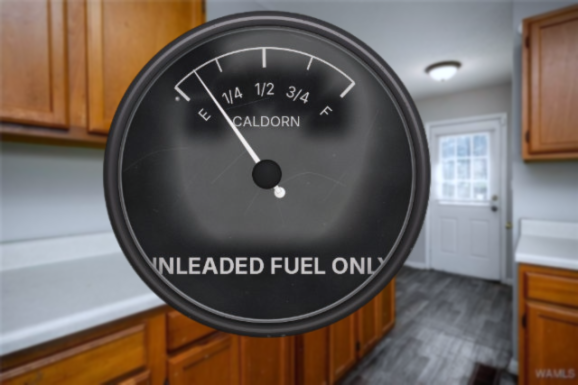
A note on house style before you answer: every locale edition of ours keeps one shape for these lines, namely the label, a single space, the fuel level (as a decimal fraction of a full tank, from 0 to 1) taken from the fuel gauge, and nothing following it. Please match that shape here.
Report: 0.125
